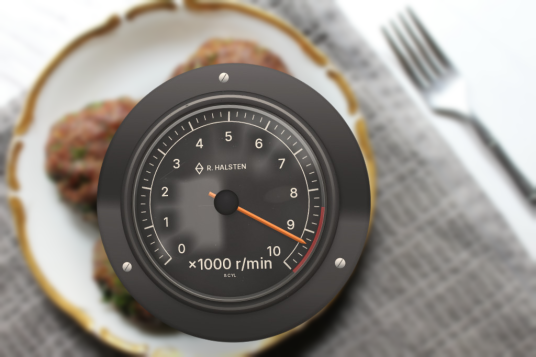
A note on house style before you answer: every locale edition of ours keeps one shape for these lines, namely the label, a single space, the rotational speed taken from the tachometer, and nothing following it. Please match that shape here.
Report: 9300 rpm
